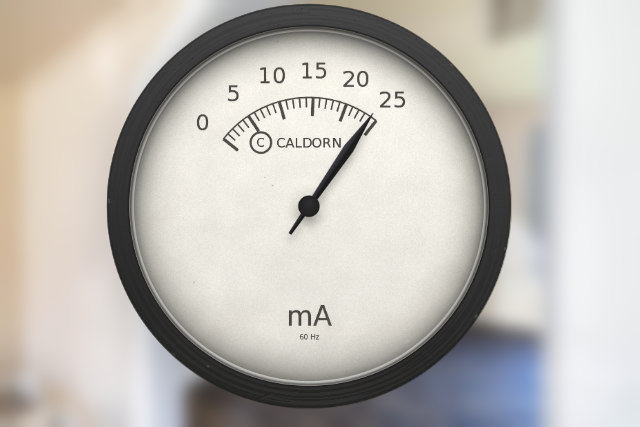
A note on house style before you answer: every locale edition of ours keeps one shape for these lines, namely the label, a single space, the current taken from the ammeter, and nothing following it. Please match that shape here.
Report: 24 mA
